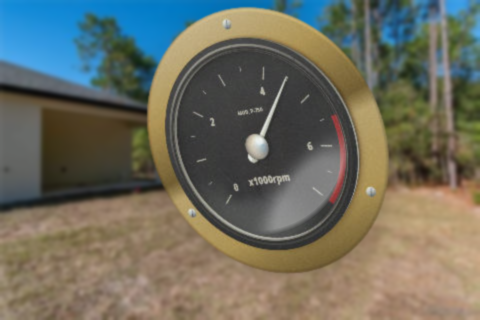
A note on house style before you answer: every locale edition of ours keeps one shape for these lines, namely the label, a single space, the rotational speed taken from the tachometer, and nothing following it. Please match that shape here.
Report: 4500 rpm
